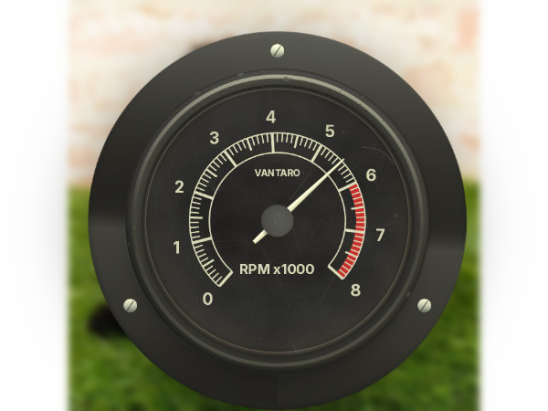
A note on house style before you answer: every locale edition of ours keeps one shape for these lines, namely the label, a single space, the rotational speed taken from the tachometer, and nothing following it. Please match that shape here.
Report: 5500 rpm
